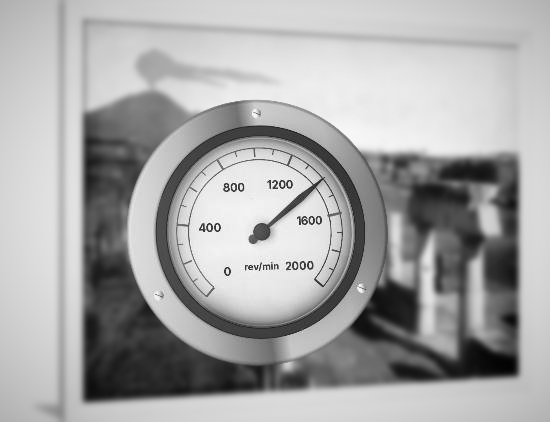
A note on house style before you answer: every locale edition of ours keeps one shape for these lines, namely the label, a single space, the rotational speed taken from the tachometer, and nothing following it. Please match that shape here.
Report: 1400 rpm
